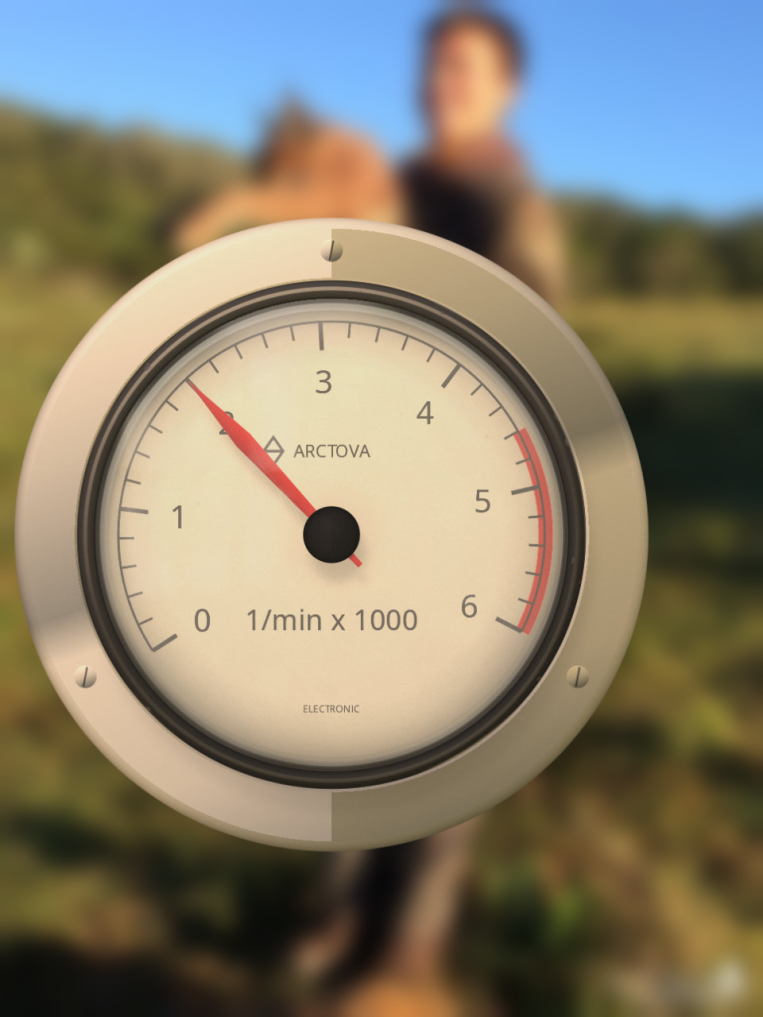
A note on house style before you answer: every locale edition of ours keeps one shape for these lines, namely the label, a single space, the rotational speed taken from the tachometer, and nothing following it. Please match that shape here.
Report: 2000 rpm
